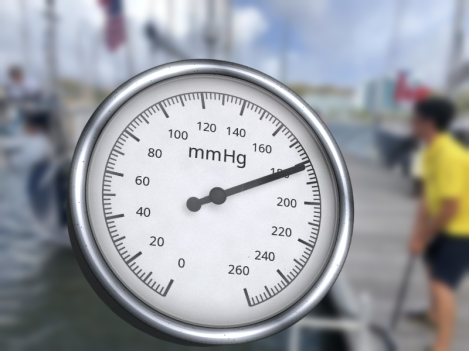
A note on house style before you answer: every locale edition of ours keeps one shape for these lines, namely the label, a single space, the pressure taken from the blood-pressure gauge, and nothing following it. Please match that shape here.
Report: 182 mmHg
